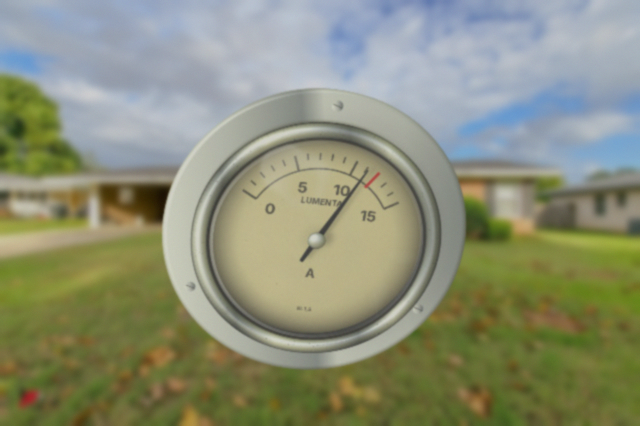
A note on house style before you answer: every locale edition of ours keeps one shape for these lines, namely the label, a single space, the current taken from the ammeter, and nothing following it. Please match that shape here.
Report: 11 A
